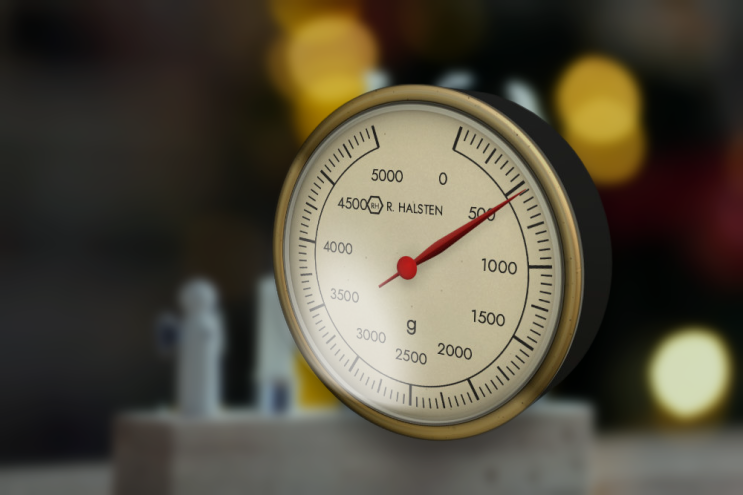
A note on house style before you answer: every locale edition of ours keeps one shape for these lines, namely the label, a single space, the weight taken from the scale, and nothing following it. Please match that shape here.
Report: 550 g
